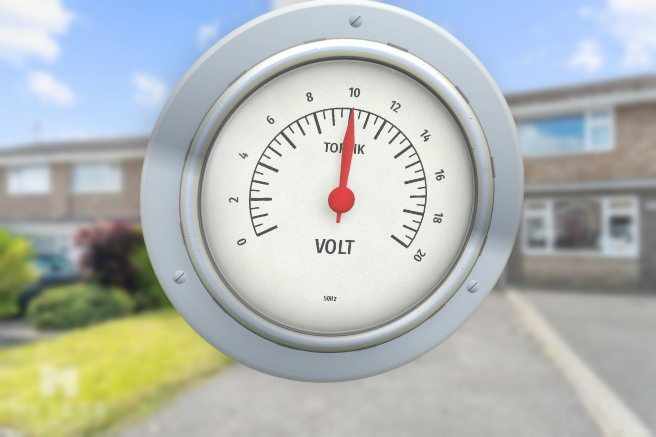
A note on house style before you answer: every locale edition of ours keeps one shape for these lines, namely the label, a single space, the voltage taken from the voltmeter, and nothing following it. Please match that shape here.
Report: 10 V
